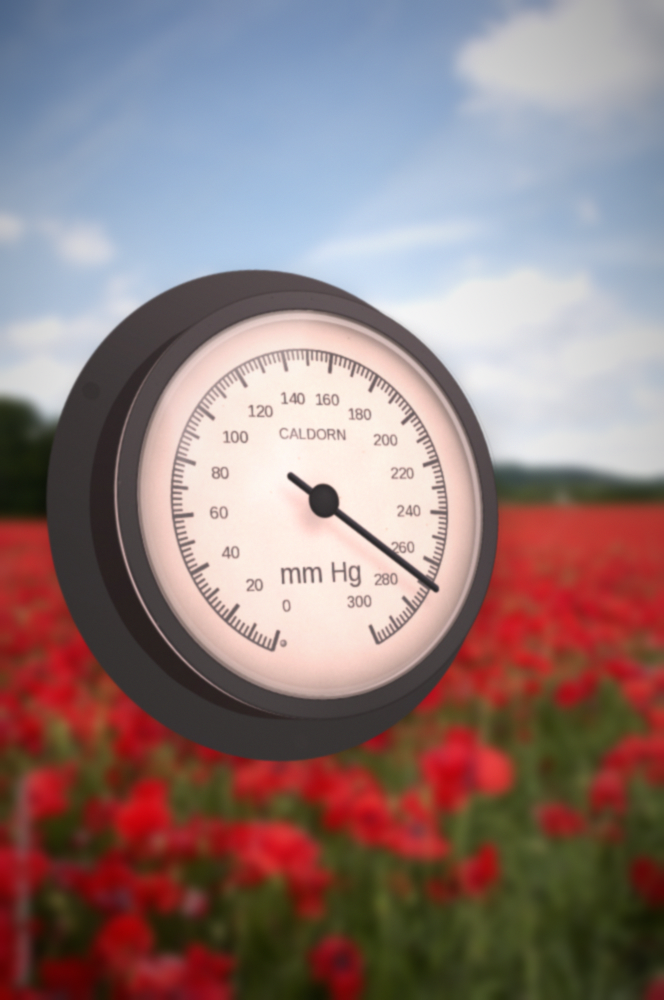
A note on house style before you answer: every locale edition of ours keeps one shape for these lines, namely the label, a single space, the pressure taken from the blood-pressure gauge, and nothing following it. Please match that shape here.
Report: 270 mmHg
